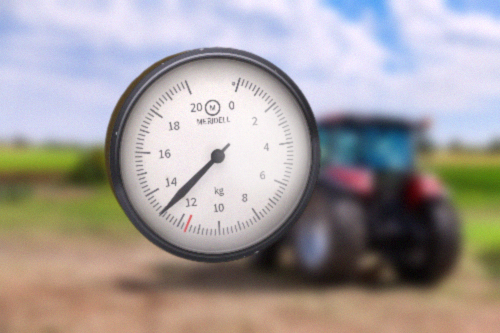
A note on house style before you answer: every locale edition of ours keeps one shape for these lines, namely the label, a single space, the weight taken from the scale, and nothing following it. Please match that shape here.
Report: 13 kg
